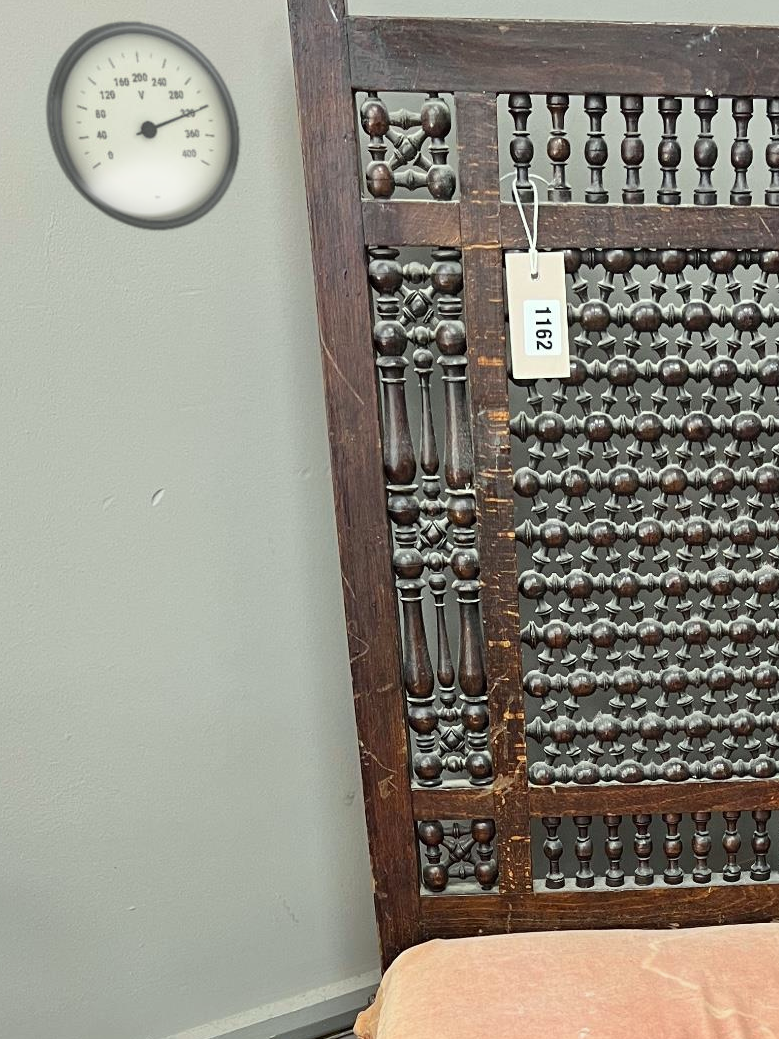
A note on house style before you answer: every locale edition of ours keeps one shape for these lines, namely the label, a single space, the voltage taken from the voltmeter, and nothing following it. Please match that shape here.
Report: 320 V
